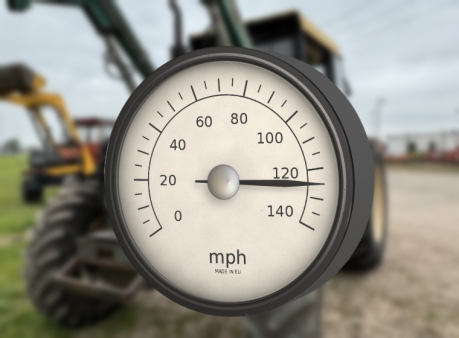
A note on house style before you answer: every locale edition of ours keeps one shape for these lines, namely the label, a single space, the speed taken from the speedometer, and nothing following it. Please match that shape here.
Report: 125 mph
